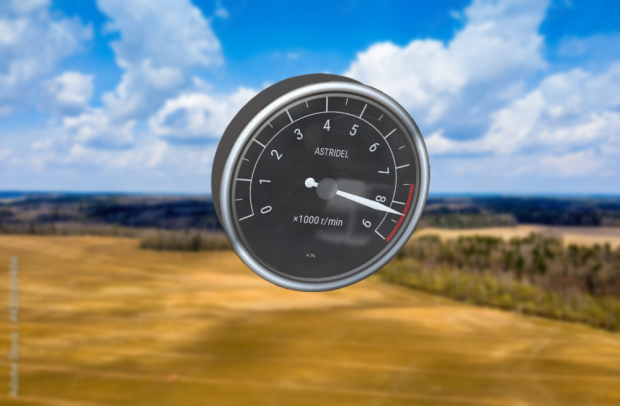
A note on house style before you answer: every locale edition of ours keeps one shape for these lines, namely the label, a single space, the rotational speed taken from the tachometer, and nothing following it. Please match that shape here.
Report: 8250 rpm
